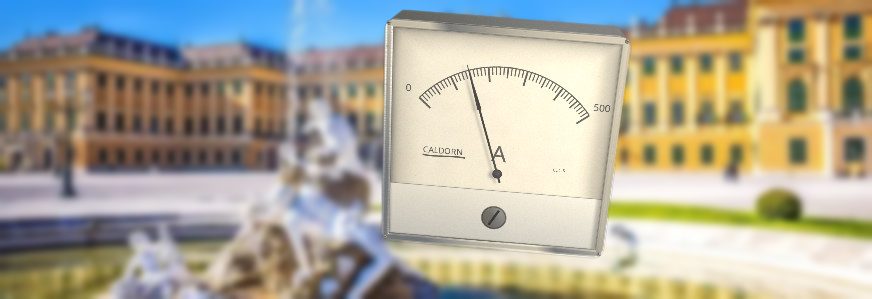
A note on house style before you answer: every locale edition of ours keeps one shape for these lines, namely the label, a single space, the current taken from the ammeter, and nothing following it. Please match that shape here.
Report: 150 A
